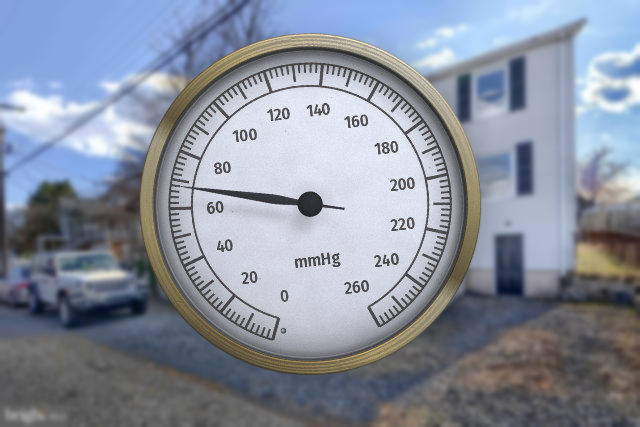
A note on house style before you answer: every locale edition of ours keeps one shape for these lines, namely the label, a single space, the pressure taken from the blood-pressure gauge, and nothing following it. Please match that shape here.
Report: 68 mmHg
